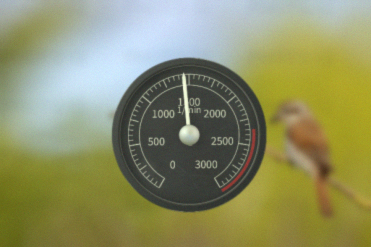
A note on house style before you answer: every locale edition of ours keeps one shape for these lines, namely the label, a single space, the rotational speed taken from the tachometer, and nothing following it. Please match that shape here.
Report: 1450 rpm
